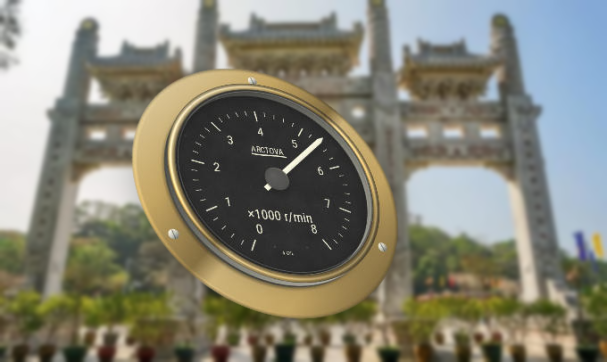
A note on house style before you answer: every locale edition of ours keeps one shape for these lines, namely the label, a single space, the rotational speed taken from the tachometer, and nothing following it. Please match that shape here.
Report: 5400 rpm
